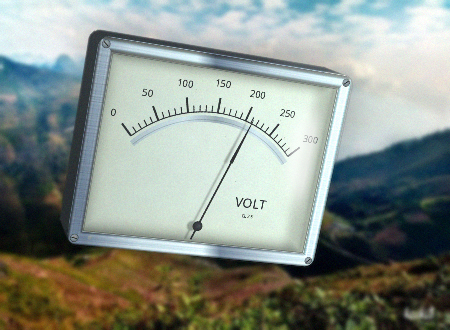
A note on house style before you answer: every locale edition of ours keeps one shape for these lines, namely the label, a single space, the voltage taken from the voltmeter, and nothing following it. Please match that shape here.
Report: 210 V
